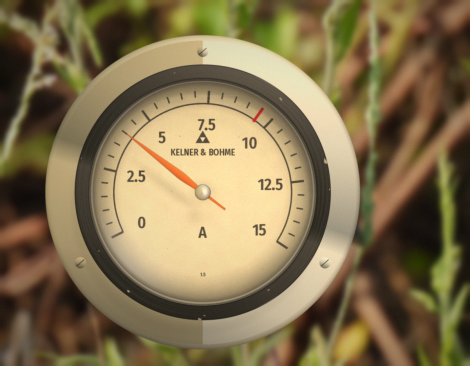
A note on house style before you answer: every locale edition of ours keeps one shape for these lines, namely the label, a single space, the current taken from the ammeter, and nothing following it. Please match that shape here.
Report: 4 A
